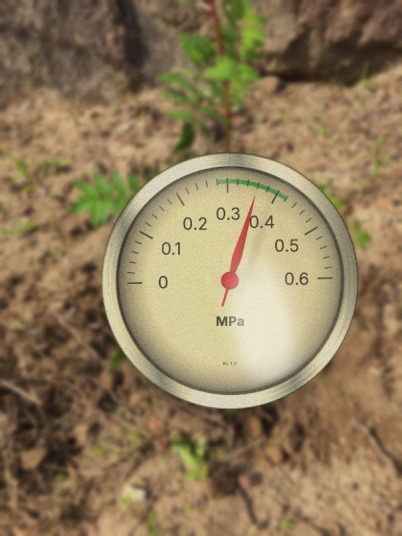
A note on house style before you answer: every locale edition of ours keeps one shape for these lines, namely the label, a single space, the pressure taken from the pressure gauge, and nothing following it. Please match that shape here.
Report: 0.36 MPa
